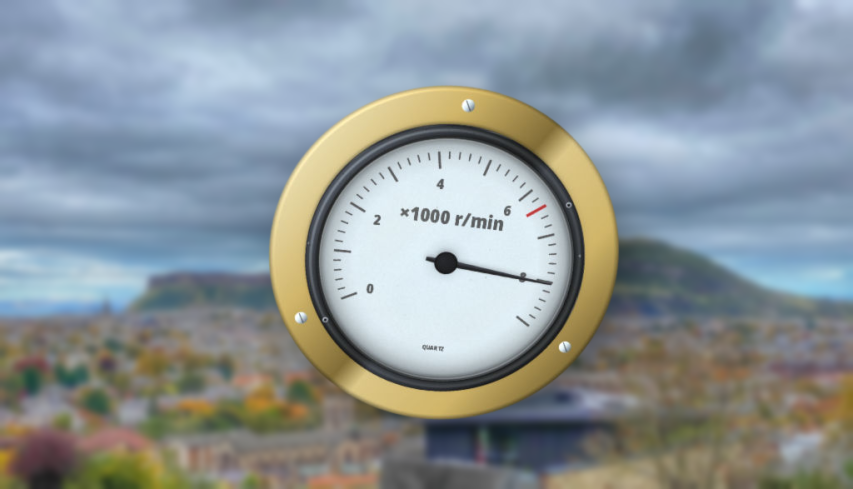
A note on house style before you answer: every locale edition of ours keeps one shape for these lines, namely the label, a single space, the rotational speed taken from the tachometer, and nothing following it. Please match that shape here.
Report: 8000 rpm
